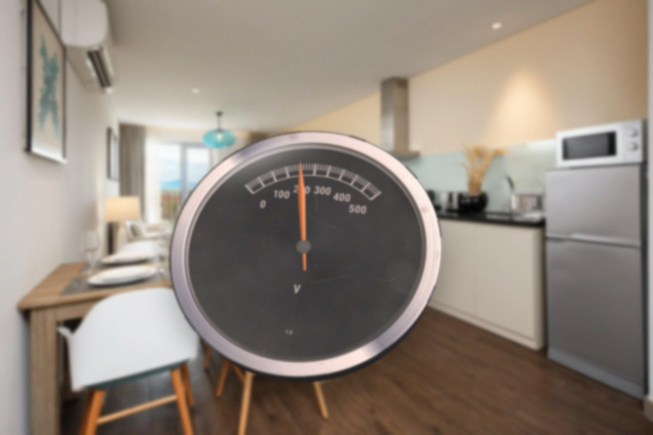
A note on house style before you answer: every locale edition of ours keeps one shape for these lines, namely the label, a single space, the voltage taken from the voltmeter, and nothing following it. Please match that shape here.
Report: 200 V
